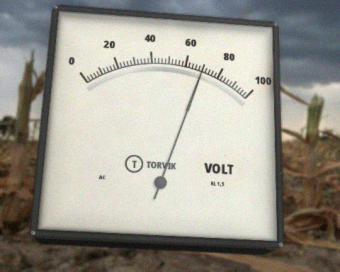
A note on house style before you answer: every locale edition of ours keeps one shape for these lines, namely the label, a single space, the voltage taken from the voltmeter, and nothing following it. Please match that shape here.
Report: 70 V
